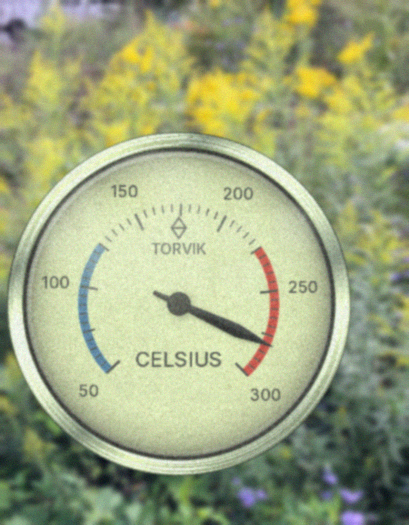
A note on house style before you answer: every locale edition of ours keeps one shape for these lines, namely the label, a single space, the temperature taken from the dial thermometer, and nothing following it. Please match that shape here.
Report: 280 °C
